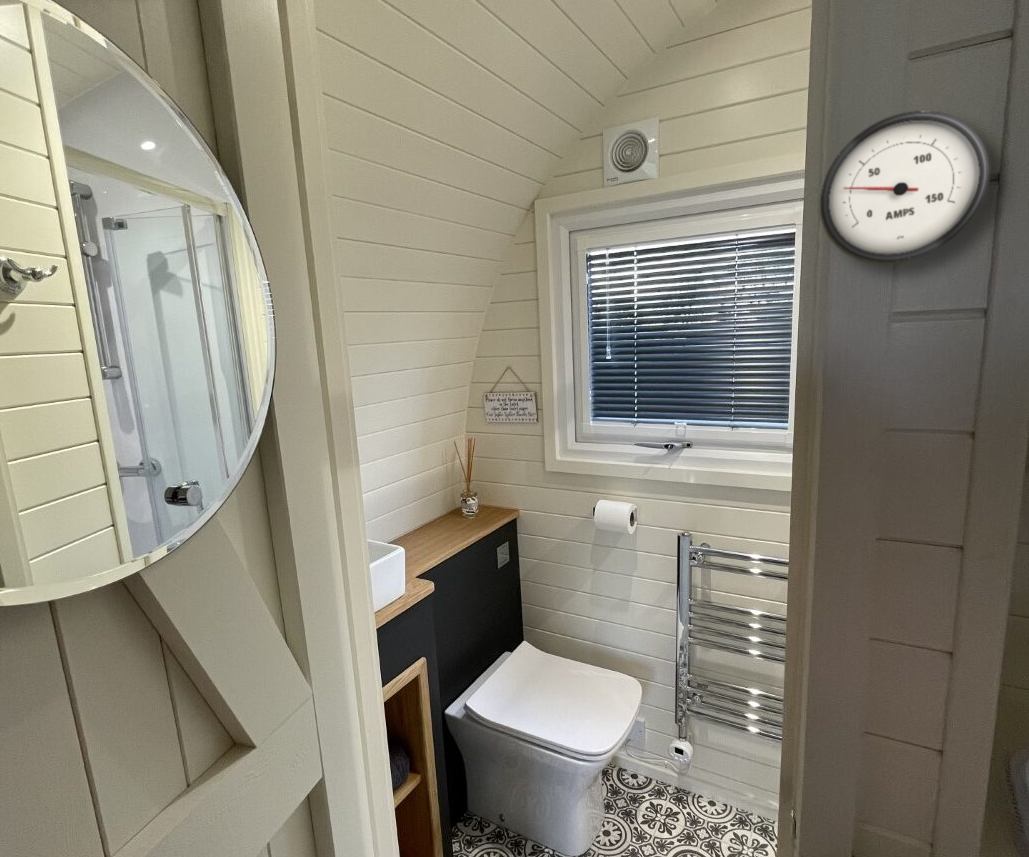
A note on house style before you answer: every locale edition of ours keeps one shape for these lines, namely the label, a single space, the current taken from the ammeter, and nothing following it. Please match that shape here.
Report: 30 A
